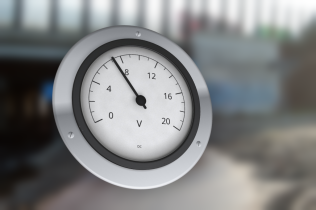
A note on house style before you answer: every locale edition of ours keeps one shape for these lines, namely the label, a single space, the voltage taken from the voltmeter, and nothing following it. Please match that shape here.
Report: 7 V
